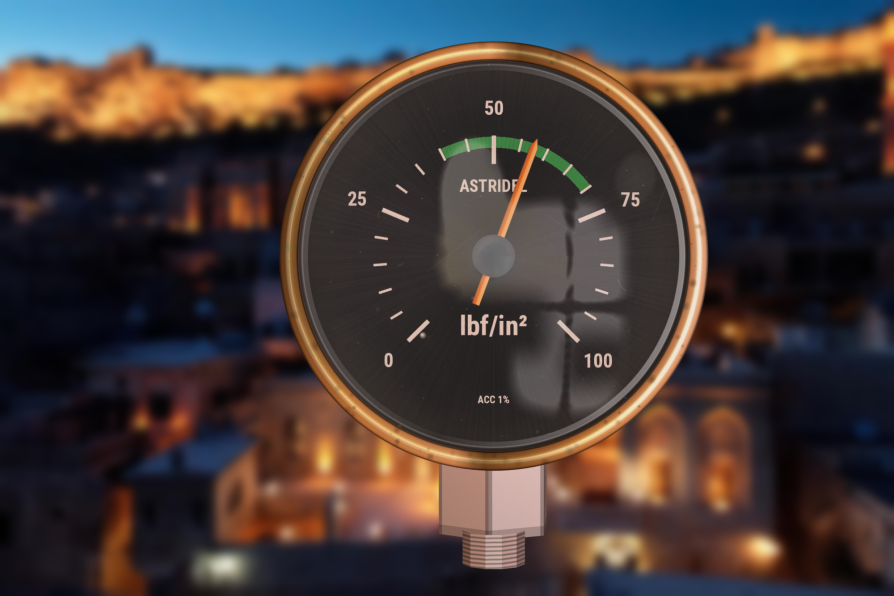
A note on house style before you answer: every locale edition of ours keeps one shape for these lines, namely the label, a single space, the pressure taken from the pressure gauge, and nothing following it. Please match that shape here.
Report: 57.5 psi
